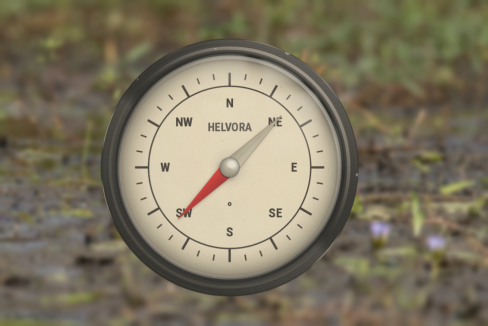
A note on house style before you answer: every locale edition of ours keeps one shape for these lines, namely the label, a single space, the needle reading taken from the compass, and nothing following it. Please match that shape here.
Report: 225 °
